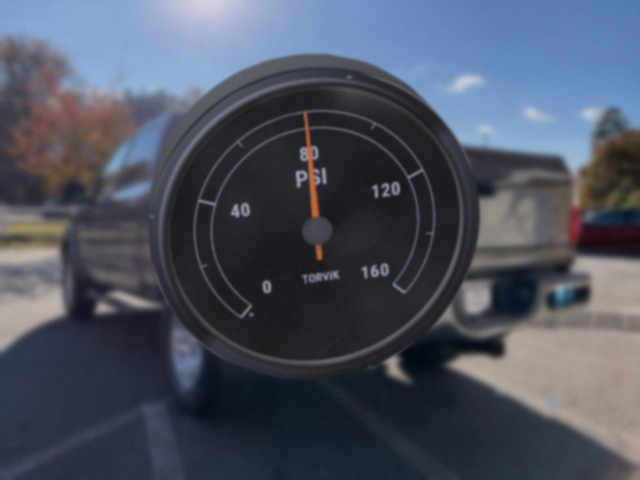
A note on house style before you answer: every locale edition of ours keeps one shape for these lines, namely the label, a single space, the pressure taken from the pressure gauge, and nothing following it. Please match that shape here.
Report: 80 psi
